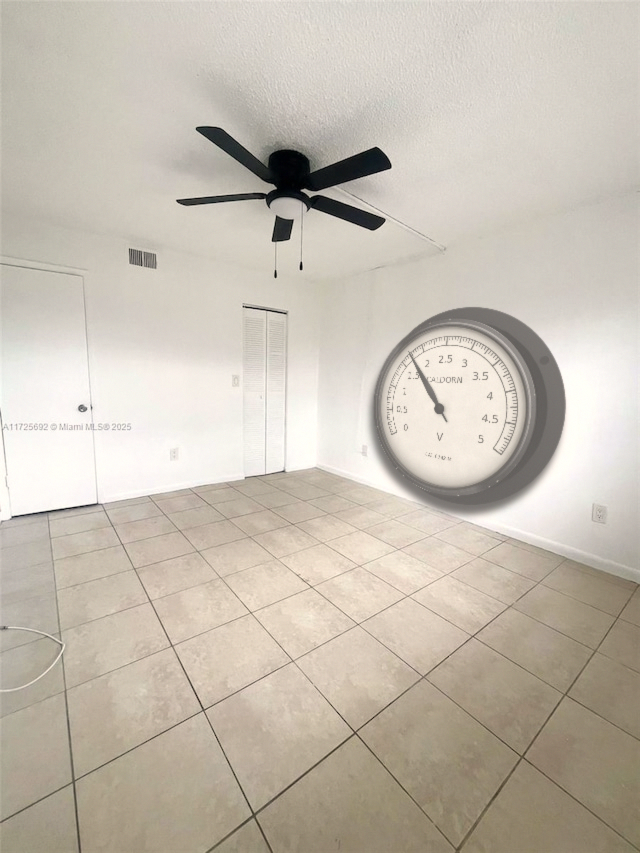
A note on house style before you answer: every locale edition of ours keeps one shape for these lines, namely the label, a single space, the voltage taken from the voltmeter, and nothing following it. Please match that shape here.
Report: 1.75 V
